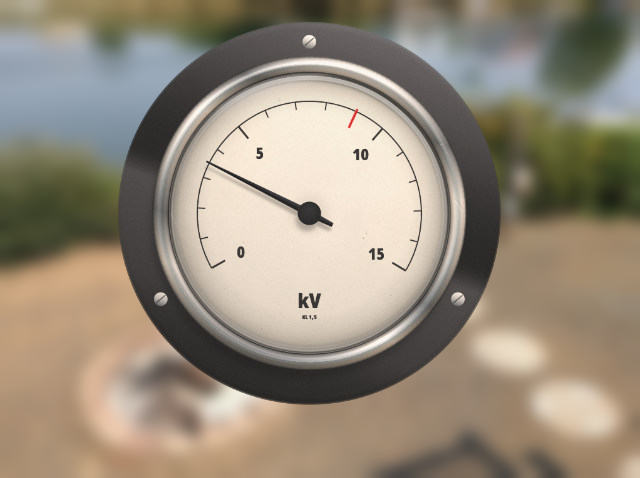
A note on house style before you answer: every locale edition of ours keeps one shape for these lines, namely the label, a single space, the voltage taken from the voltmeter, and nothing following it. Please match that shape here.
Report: 3.5 kV
